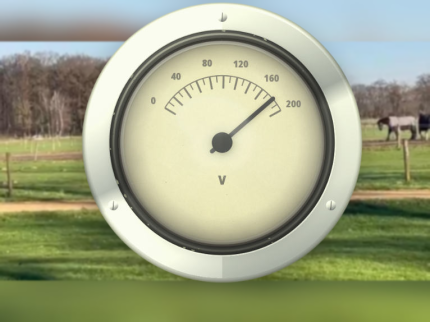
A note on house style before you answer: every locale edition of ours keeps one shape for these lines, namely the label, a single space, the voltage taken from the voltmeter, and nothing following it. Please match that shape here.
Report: 180 V
